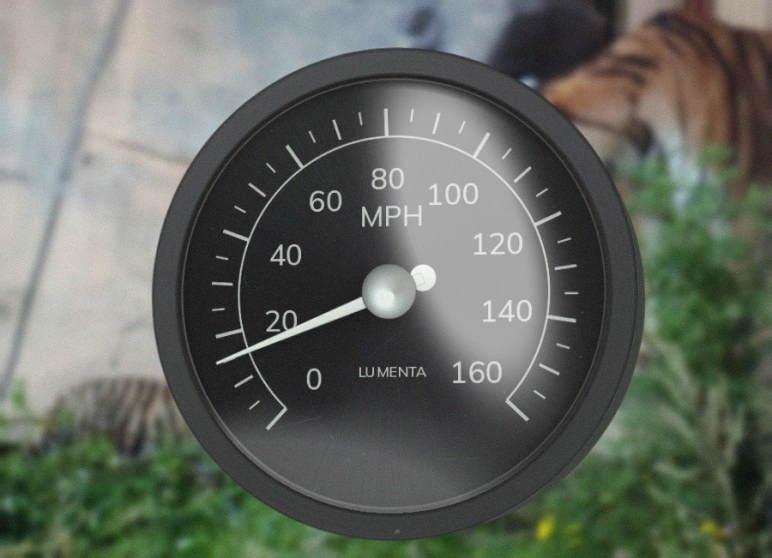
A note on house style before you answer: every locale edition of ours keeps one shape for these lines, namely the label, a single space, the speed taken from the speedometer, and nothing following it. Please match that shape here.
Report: 15 mph
